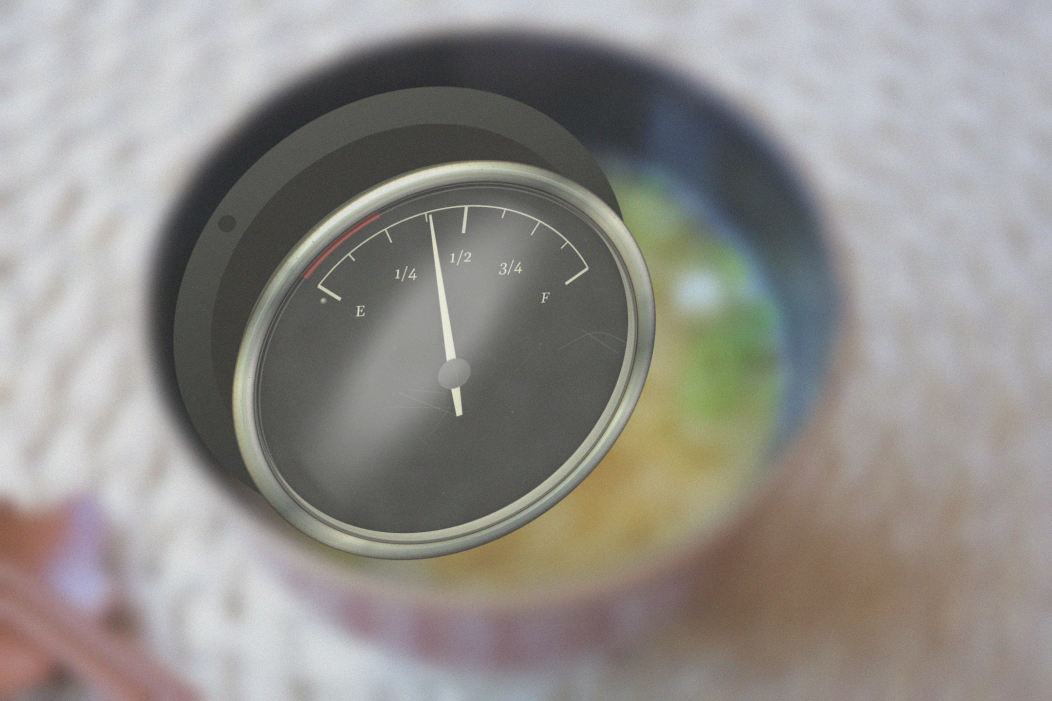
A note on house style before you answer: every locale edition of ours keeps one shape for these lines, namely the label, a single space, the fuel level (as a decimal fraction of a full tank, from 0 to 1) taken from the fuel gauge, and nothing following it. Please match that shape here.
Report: 0.375
